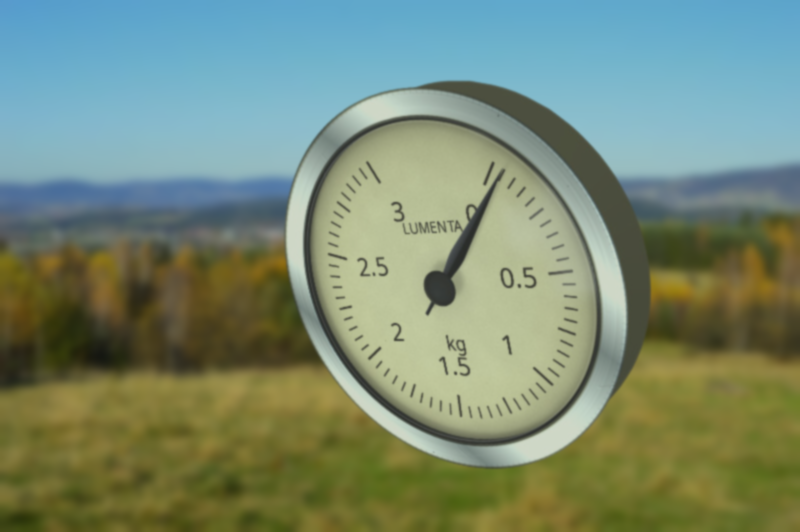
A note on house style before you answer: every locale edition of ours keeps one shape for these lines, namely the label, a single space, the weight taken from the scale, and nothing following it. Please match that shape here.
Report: 0.05 kg
